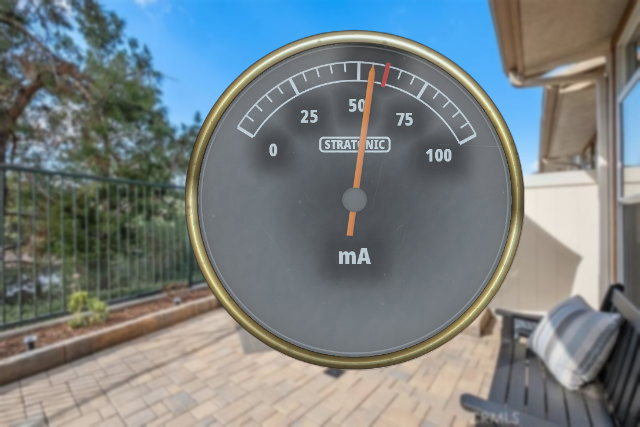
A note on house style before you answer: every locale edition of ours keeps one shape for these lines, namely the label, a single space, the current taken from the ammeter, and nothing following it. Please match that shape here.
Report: 55 mA
